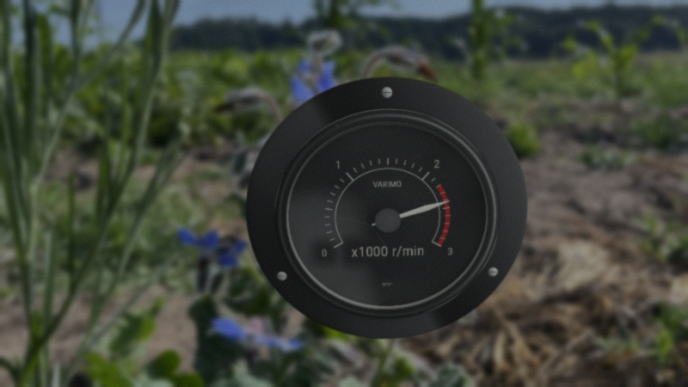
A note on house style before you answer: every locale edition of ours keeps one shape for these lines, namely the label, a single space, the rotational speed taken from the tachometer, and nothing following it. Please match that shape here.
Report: 2400 rpm
